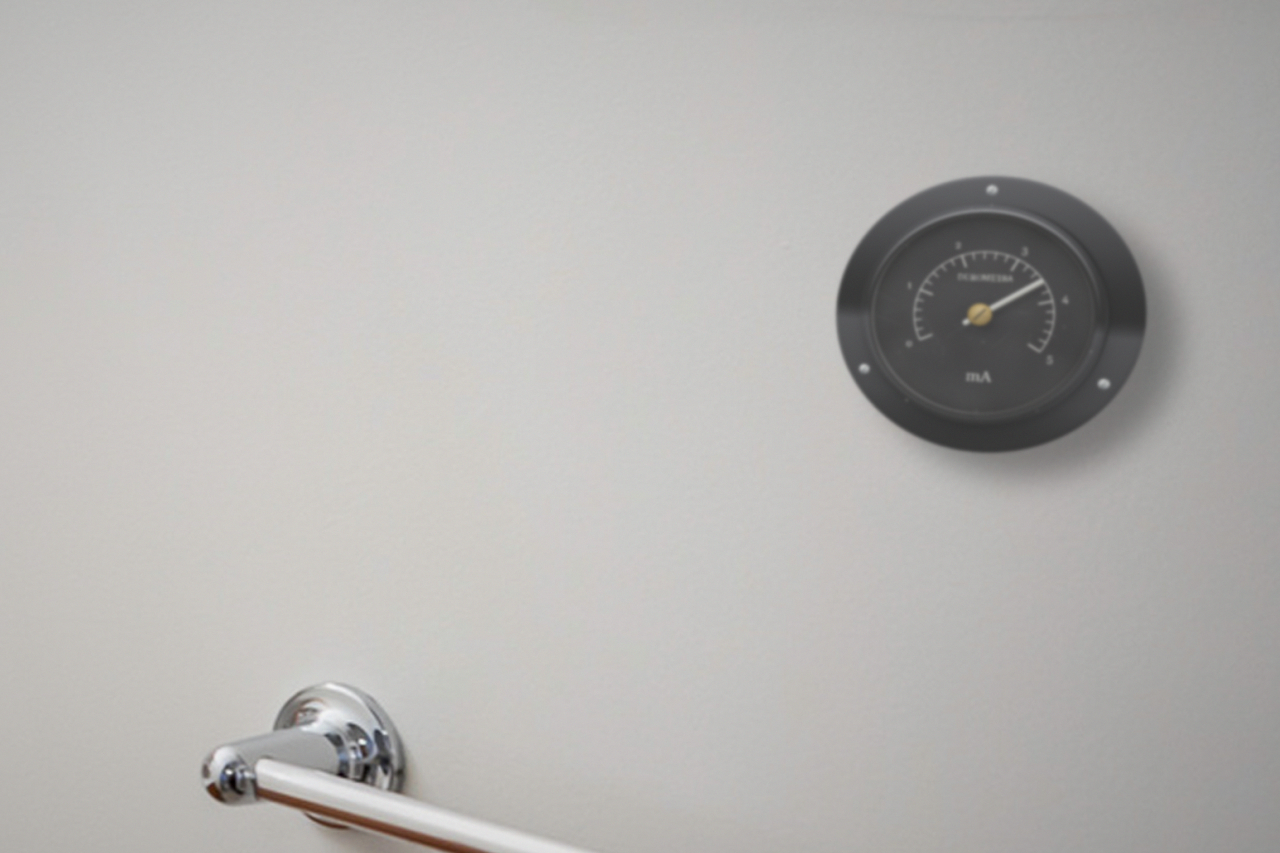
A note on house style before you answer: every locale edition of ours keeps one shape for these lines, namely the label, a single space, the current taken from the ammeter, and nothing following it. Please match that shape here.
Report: 3.6 mA
